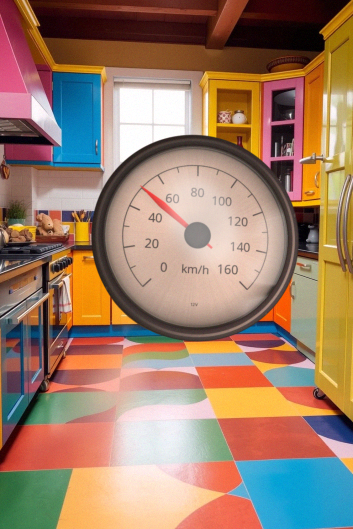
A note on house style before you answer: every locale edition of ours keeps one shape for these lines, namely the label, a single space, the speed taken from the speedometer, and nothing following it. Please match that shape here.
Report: 50 km/h
